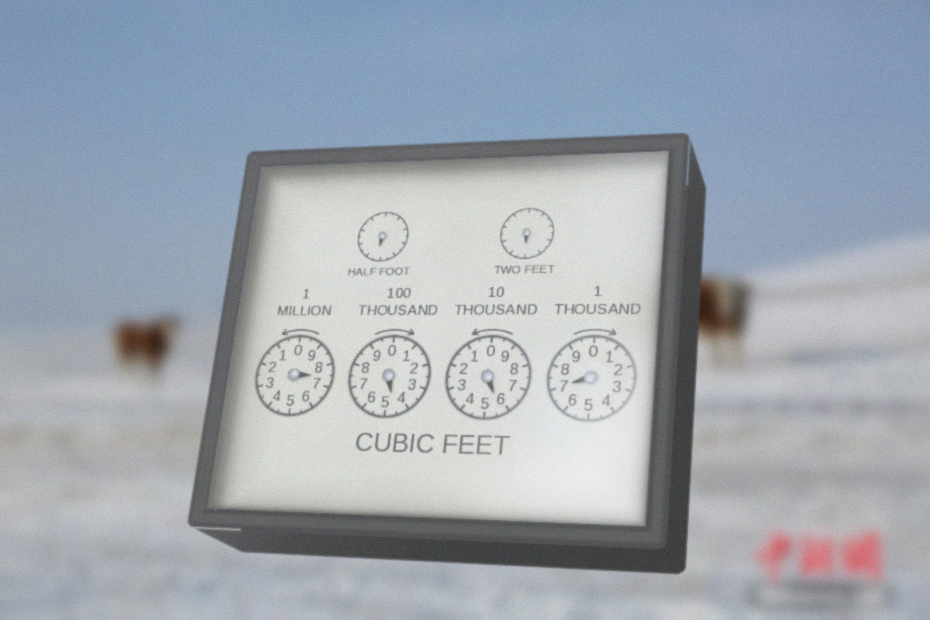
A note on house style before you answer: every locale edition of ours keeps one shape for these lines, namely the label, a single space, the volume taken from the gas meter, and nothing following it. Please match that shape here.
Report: 745700 ft³
